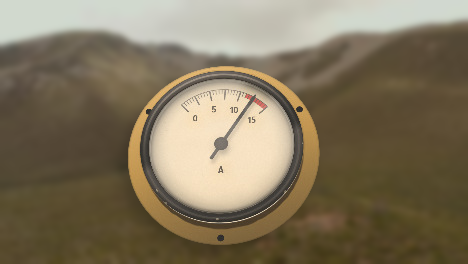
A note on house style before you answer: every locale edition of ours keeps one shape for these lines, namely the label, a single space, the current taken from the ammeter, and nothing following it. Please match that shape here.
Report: 12.5 A
